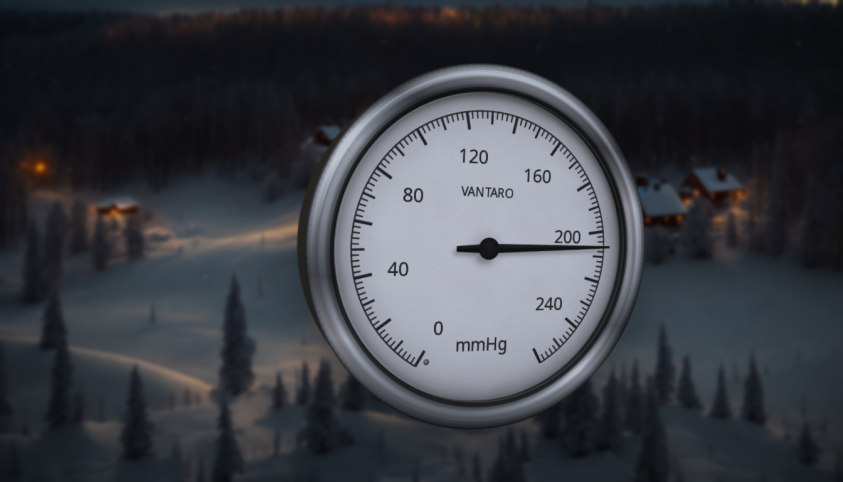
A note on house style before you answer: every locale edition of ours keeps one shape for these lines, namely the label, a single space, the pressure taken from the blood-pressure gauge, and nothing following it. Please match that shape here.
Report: 206 mmHg
